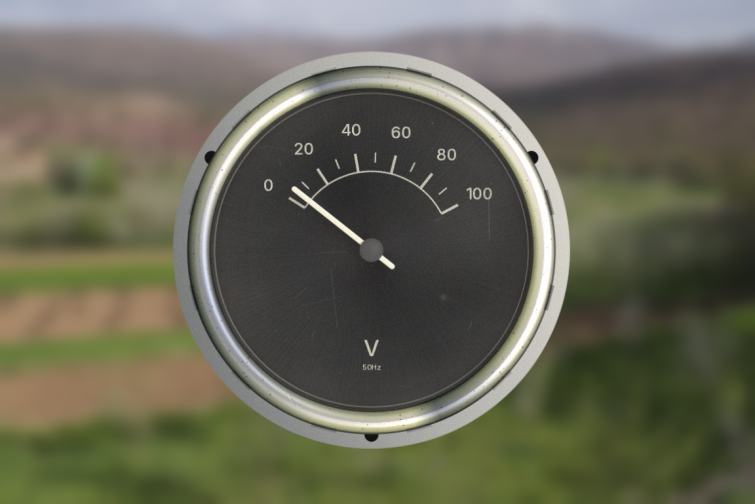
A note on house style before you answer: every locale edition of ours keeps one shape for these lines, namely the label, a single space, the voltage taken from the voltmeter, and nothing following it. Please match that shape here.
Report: 5 V
